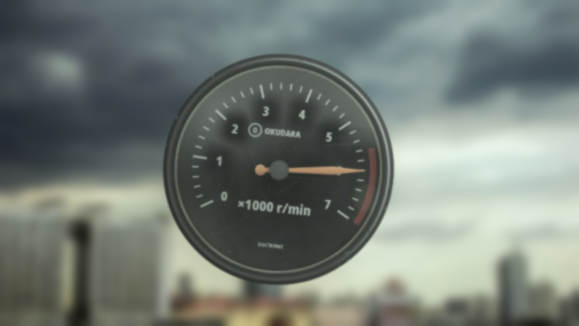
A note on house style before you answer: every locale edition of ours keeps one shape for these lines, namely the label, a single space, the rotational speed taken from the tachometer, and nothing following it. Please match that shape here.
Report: 6000 rpm
